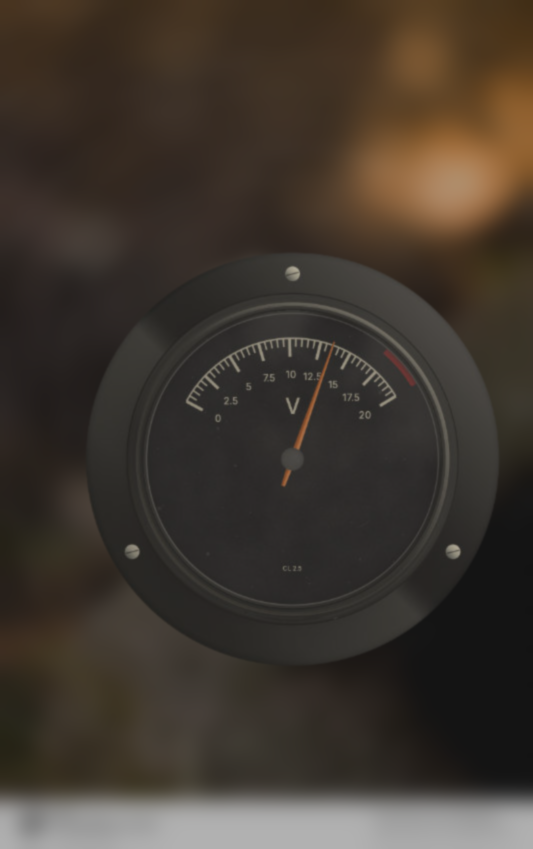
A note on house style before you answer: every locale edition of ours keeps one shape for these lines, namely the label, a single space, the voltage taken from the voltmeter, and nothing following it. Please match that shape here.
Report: 13.5 V
